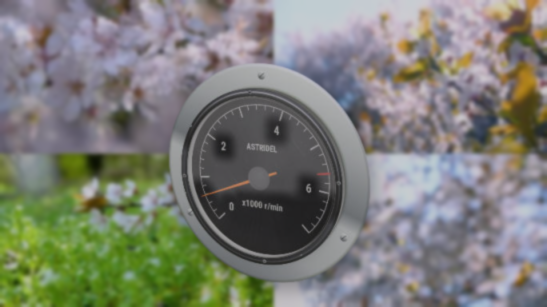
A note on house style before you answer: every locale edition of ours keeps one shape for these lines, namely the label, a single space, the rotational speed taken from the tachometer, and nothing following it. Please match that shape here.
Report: 600 rpm
